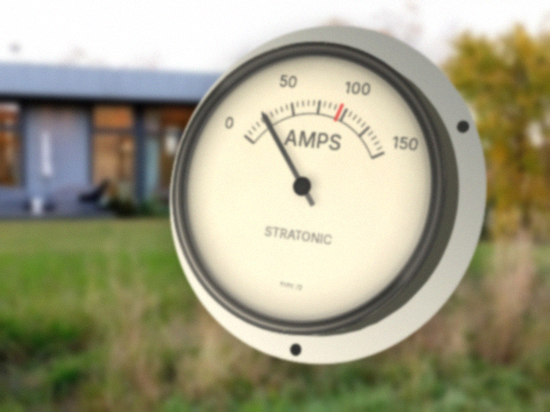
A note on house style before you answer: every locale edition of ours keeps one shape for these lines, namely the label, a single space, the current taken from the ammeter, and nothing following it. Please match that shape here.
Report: 25 A
